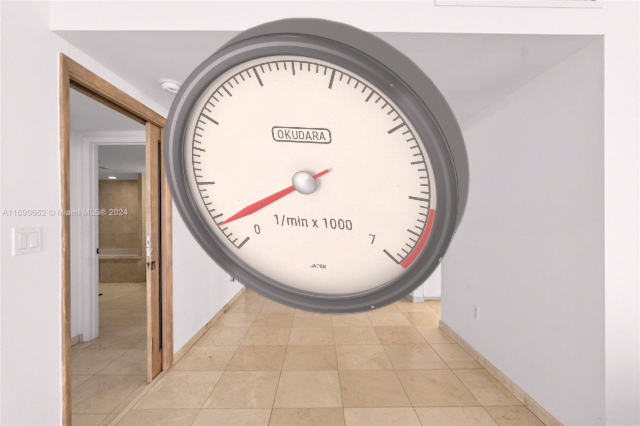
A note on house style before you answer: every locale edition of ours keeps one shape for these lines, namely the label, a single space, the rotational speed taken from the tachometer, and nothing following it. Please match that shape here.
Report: 400 rpm
